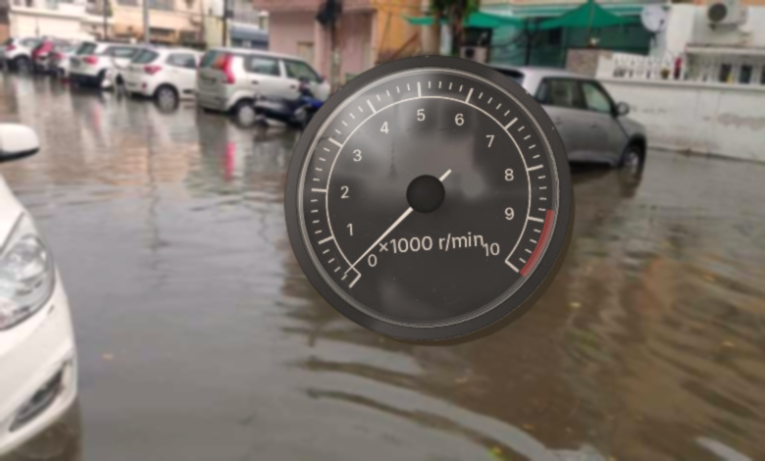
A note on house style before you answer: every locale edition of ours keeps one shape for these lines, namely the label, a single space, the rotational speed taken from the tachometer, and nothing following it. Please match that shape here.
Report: 200 rpm
